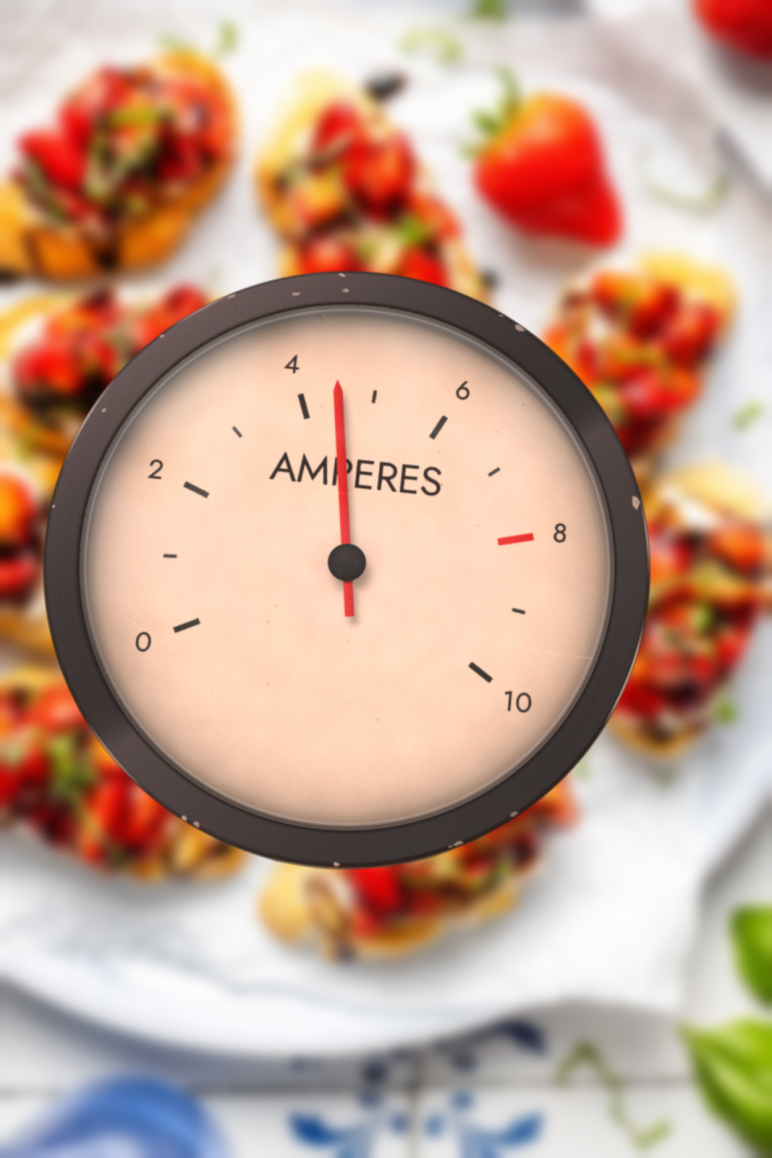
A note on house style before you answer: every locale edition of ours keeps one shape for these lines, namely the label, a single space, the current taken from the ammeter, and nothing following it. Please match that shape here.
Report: 4.5 A
